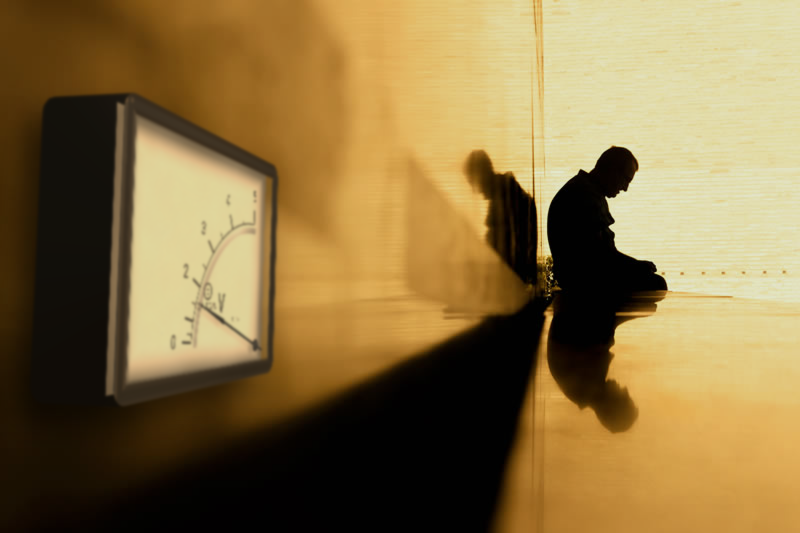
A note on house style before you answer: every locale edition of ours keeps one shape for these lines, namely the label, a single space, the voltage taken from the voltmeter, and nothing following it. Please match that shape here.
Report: 1.5 V
